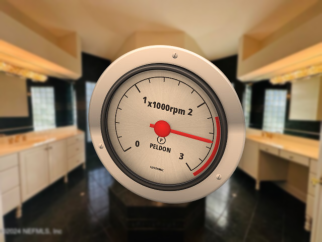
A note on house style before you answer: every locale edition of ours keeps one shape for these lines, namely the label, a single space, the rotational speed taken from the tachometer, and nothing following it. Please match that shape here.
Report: 2500 rpm
